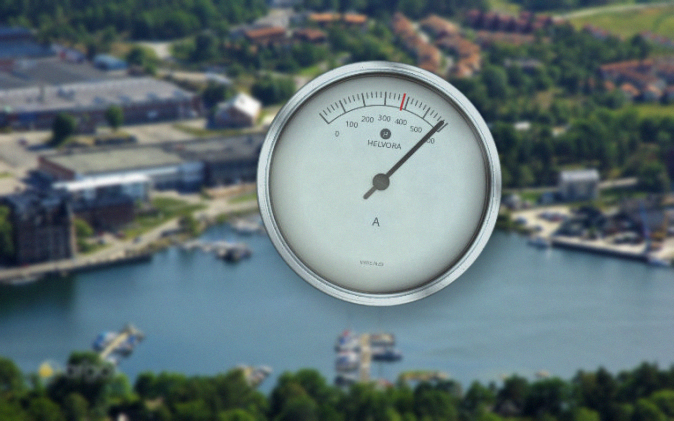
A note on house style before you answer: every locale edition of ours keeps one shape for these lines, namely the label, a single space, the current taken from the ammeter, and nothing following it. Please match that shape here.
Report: 580 A
